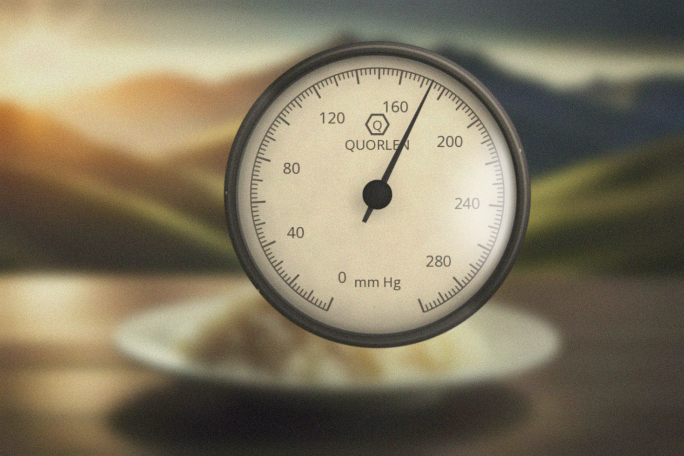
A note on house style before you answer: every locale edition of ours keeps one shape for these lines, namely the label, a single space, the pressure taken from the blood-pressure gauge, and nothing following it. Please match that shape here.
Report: 174 mmHg
